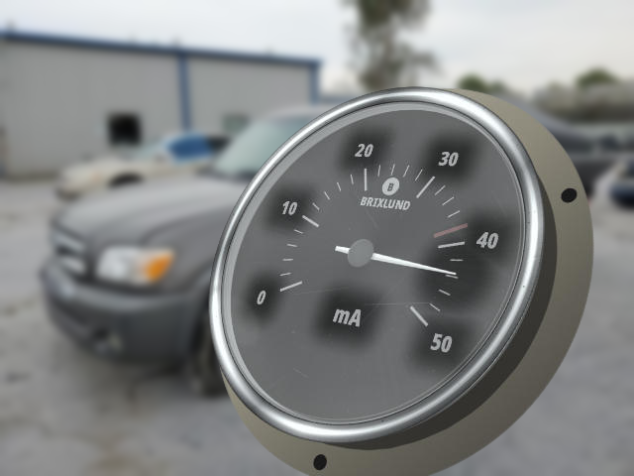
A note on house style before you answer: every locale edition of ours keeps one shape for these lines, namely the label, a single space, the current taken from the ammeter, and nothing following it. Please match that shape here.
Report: 44 mA
